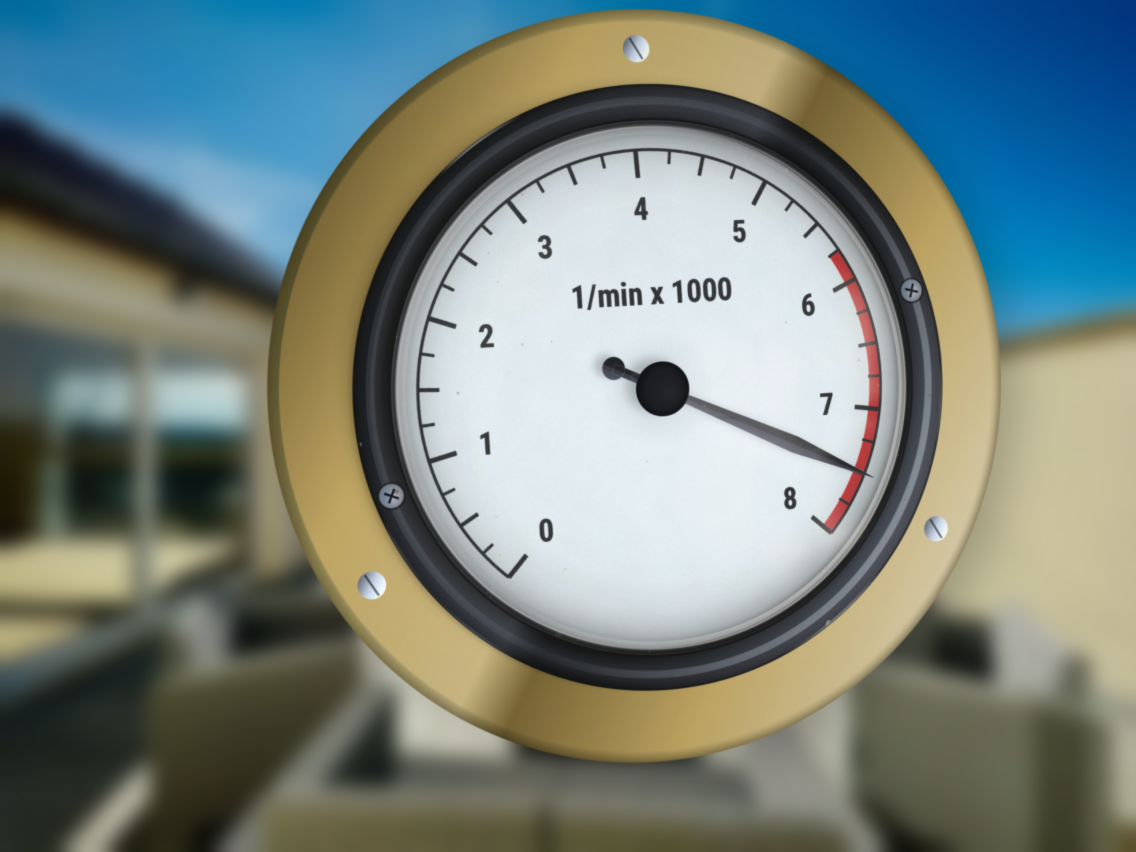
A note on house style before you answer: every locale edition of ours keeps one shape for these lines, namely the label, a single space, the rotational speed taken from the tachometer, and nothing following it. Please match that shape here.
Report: 7500 rpm
